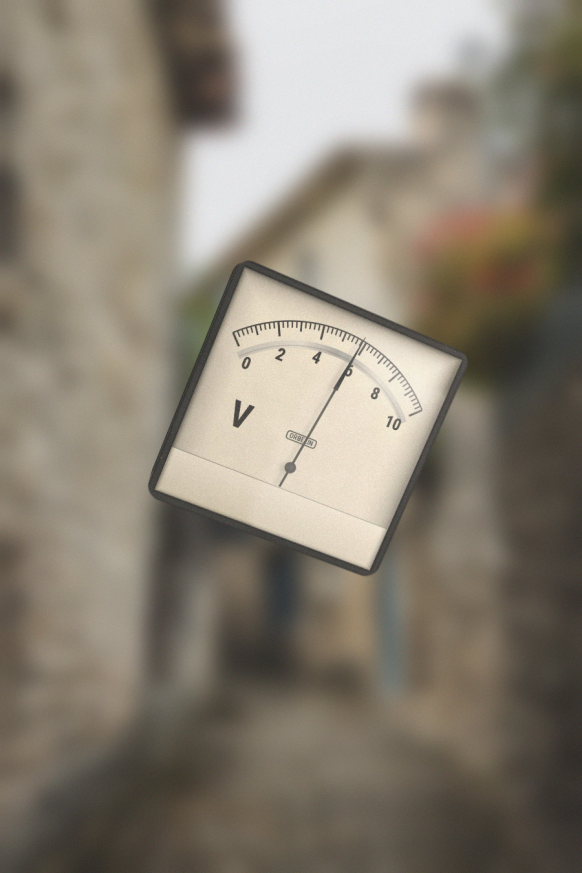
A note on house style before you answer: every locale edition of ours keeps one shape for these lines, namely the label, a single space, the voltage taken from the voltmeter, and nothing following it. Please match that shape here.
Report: 5.8 V
